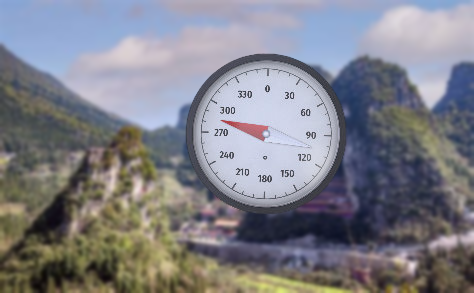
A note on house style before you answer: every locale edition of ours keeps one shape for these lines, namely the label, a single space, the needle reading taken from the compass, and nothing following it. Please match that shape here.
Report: 285 °
